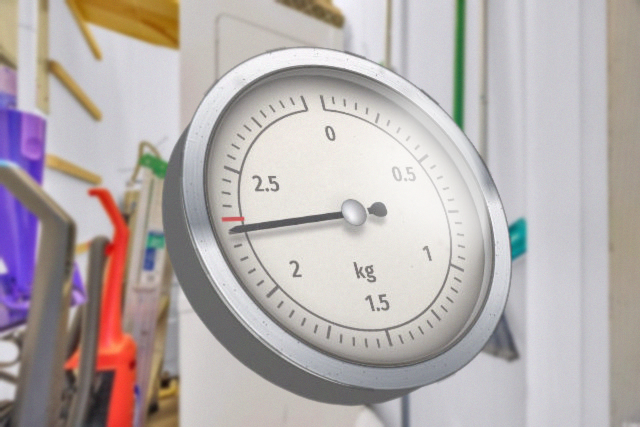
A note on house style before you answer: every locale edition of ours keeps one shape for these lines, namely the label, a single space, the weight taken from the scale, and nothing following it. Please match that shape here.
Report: 2.25 kg
